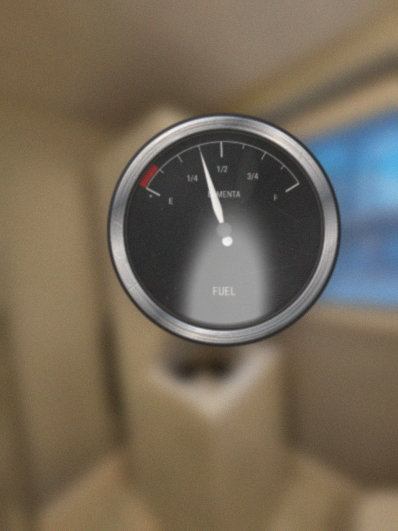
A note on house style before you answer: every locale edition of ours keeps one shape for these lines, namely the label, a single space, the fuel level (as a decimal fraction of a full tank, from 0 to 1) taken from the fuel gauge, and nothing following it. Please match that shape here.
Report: 0.375
